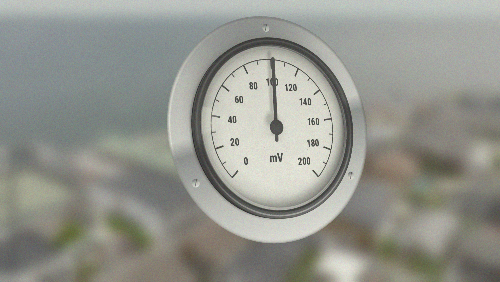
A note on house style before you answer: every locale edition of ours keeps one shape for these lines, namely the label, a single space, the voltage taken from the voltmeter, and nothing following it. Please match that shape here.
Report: 100 mV
